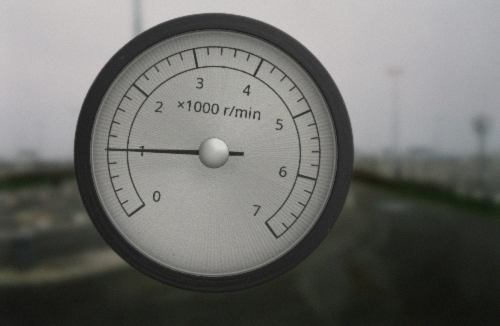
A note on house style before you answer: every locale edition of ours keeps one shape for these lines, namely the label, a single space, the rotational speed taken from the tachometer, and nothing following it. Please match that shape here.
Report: 1000 rpm
